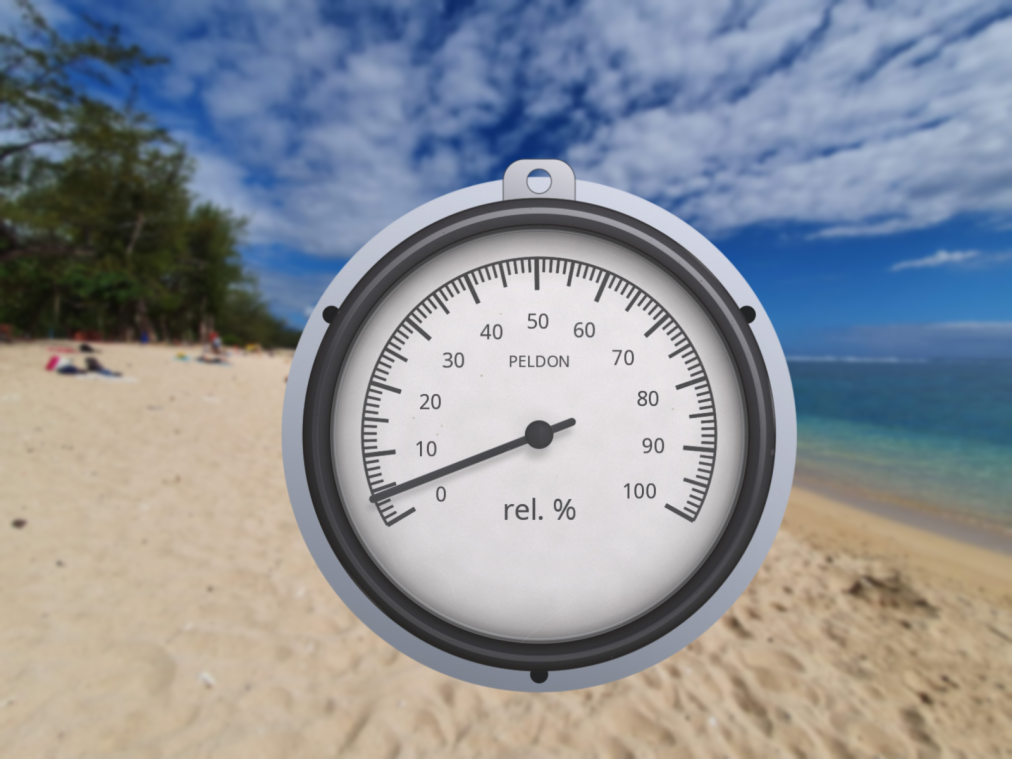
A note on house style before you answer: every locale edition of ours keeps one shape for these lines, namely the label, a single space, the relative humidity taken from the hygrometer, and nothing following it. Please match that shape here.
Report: 4 %
